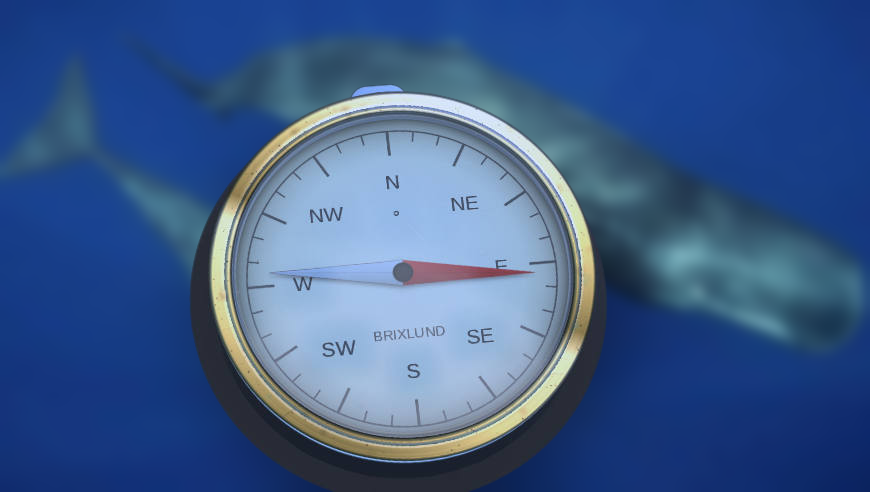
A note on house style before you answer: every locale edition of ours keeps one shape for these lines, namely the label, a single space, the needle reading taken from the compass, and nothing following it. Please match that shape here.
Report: 95 °
